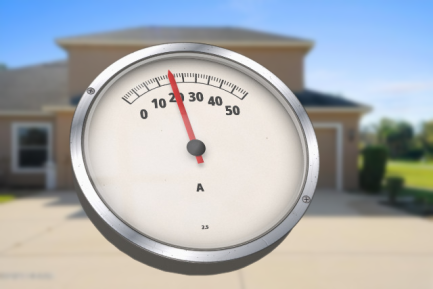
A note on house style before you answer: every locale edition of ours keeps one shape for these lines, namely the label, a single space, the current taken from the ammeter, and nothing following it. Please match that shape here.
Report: 20 A
